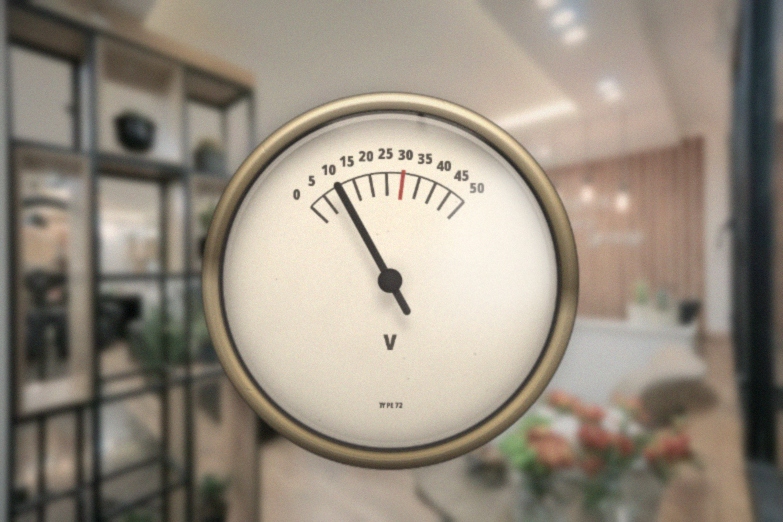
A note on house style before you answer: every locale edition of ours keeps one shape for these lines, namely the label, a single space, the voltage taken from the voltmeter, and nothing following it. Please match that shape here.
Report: 10 V
